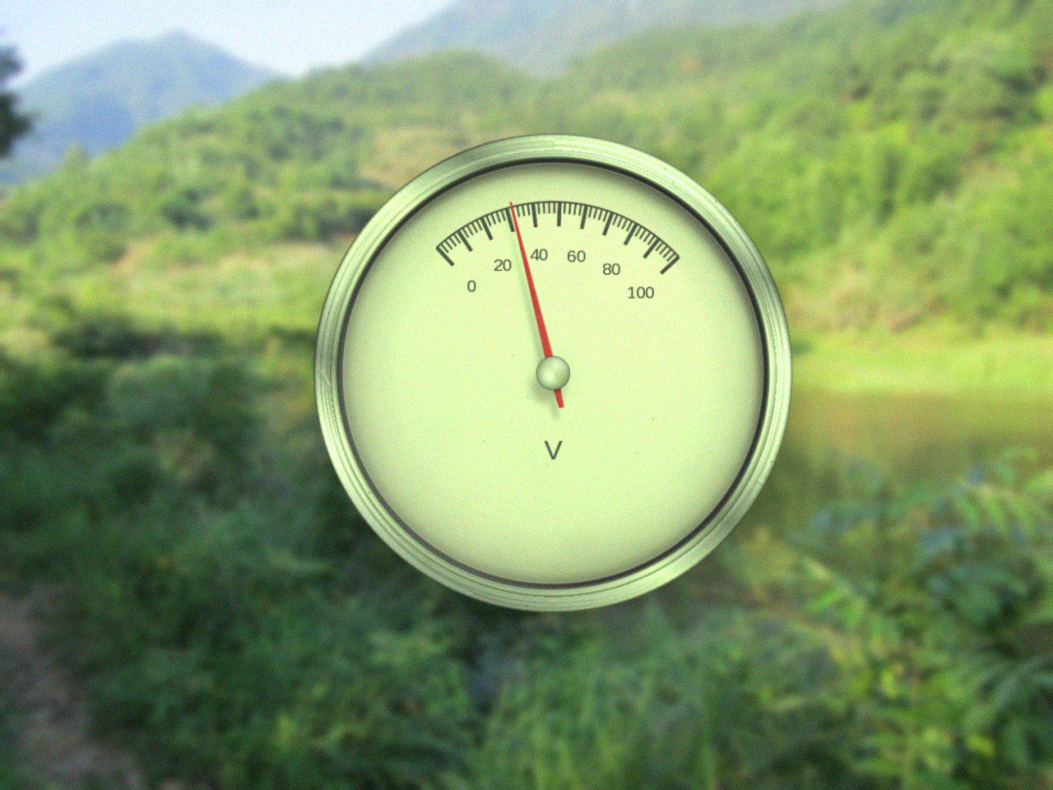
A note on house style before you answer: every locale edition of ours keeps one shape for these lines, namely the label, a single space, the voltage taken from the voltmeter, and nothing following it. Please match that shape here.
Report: 32 V
